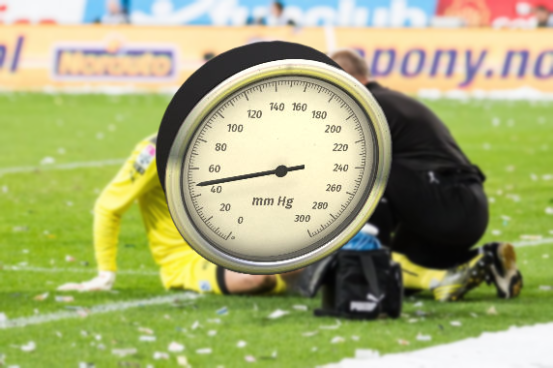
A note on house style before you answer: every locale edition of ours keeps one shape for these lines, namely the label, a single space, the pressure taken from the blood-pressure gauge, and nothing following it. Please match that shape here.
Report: 50 mmHg
